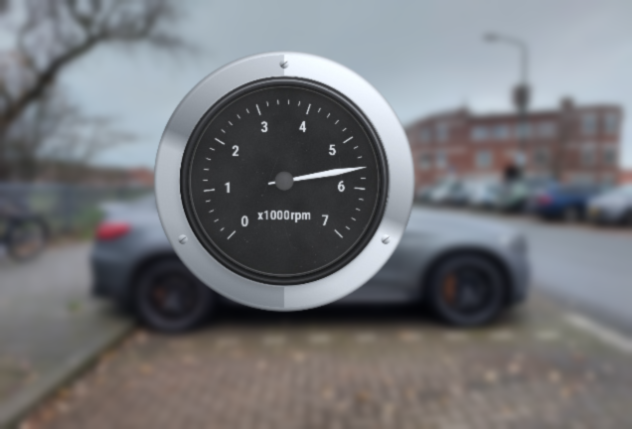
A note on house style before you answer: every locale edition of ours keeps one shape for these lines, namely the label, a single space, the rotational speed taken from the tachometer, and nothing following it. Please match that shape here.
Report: 5600 rpm
